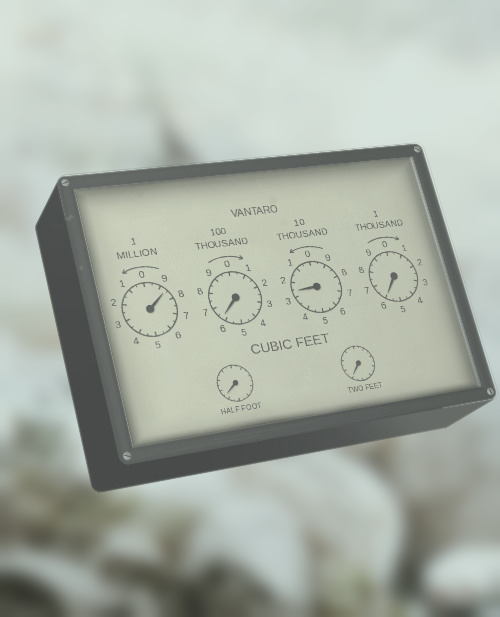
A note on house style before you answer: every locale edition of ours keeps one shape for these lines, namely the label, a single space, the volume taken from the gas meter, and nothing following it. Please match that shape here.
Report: 862600 ft³
